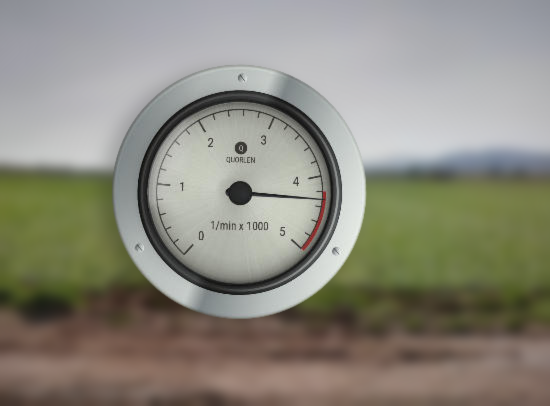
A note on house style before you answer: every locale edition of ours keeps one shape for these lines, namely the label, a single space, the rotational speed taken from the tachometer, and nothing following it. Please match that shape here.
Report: 4300 rpm
